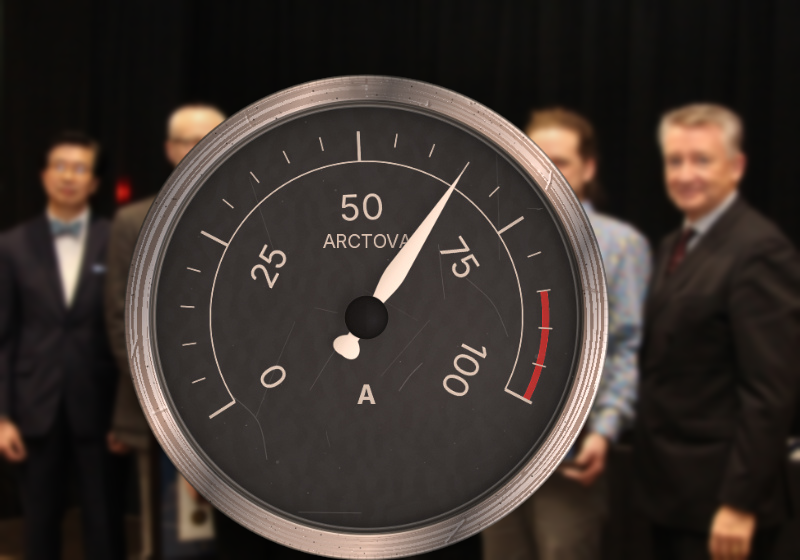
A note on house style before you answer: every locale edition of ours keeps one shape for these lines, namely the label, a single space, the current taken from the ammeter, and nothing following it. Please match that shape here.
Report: 65 A
